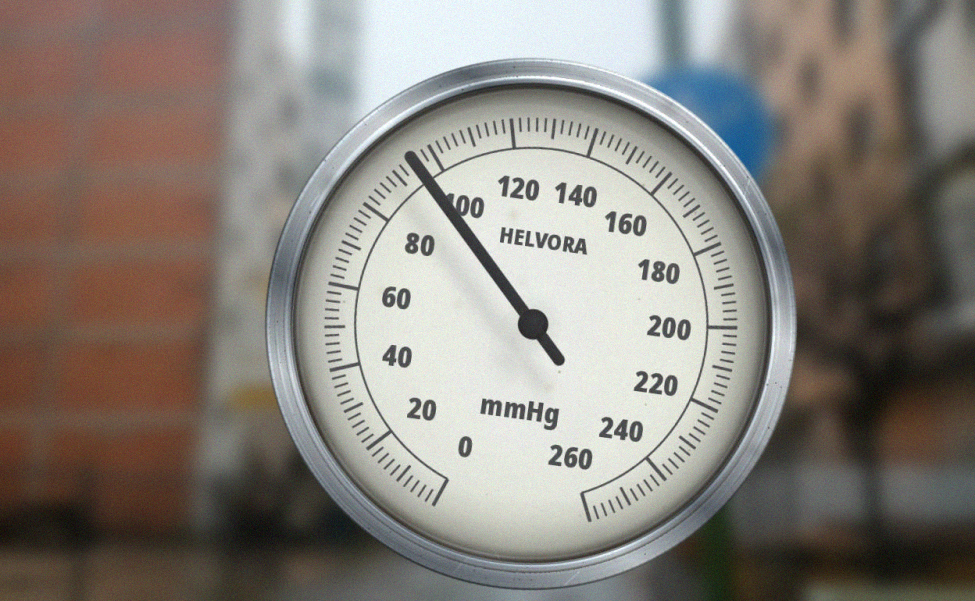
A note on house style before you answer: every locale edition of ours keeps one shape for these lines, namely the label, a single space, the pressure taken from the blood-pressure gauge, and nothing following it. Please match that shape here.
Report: 95 mmHg
